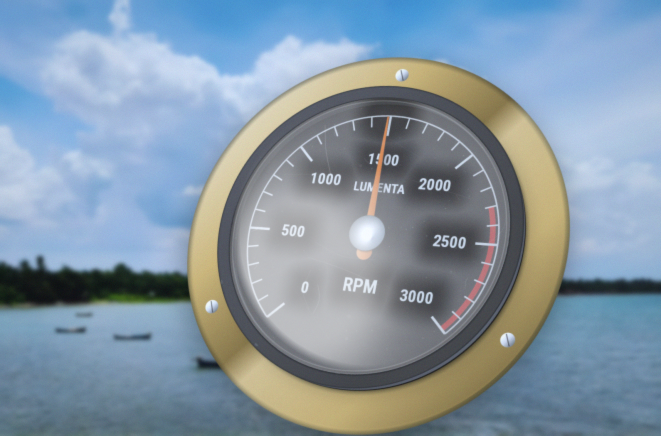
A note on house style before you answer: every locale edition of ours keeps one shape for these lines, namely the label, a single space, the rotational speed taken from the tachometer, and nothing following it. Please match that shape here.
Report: 1500 rpm
